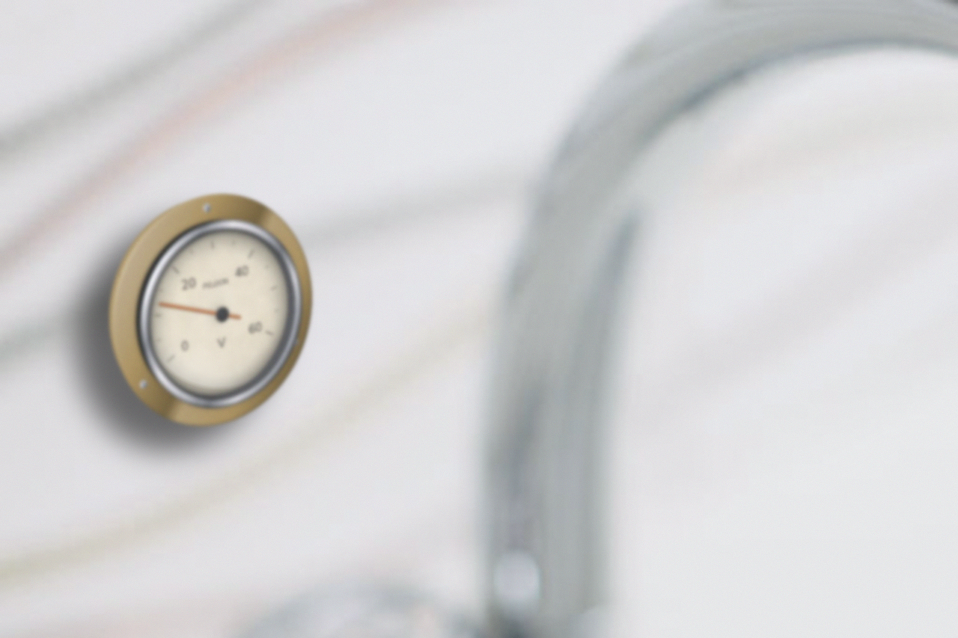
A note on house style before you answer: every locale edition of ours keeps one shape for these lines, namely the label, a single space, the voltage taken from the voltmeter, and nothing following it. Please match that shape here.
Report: 12.5 V
